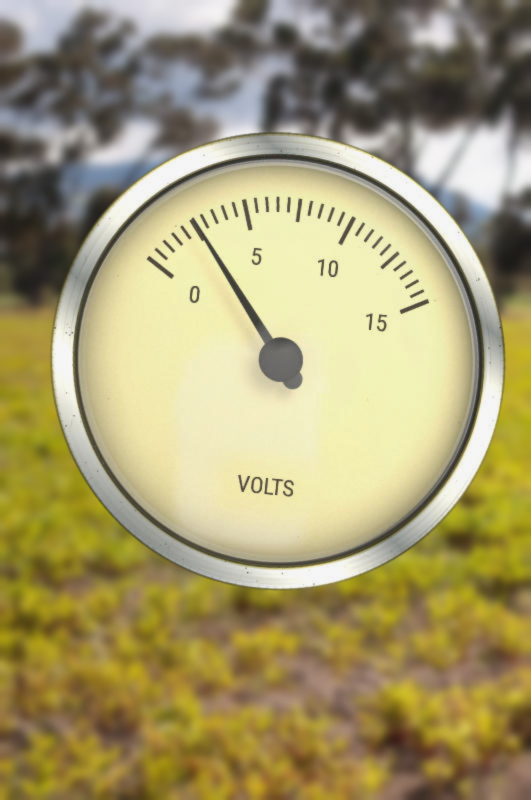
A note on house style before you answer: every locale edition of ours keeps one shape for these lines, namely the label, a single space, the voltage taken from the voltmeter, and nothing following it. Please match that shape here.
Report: 2.5 V
